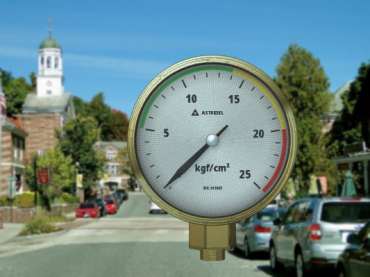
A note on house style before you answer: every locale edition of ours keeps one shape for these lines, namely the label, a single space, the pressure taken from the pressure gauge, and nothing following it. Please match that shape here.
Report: 0 kg/cm²
